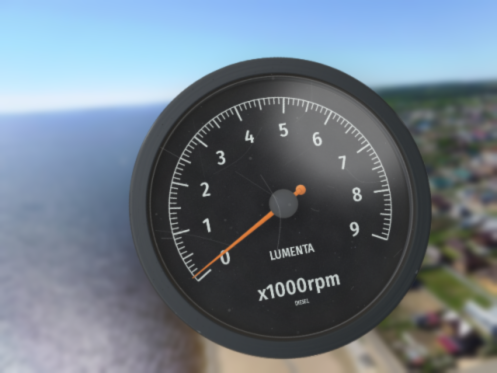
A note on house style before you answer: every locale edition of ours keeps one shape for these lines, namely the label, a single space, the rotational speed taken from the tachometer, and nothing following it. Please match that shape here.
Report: 100 rpm
